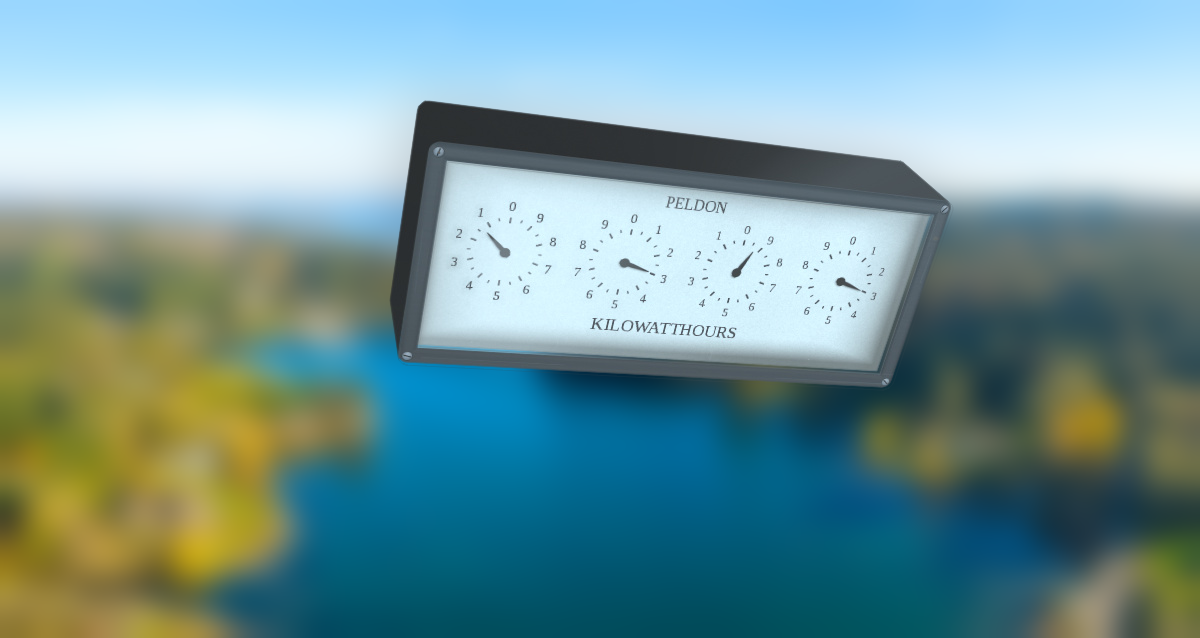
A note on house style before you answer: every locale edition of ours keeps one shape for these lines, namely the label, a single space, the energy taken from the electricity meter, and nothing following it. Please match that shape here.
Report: 1293 kWh
